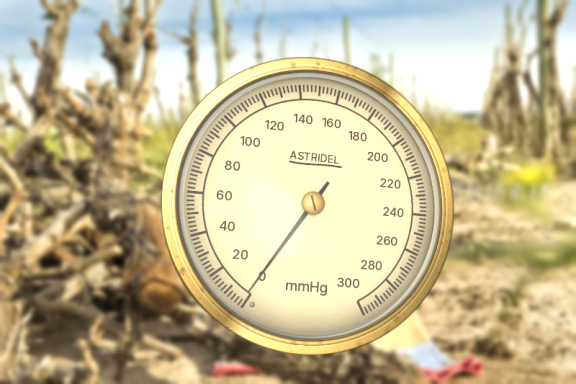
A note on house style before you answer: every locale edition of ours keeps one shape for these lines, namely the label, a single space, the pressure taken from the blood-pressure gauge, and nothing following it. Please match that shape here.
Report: 2 mmHg
